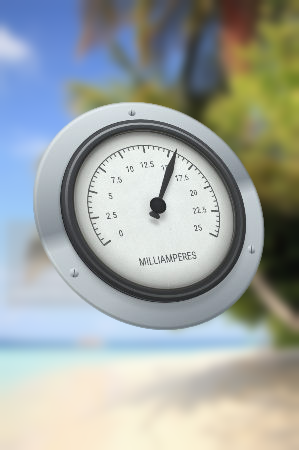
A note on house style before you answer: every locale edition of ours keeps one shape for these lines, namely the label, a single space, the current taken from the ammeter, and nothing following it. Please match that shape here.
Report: 15.5 mA
